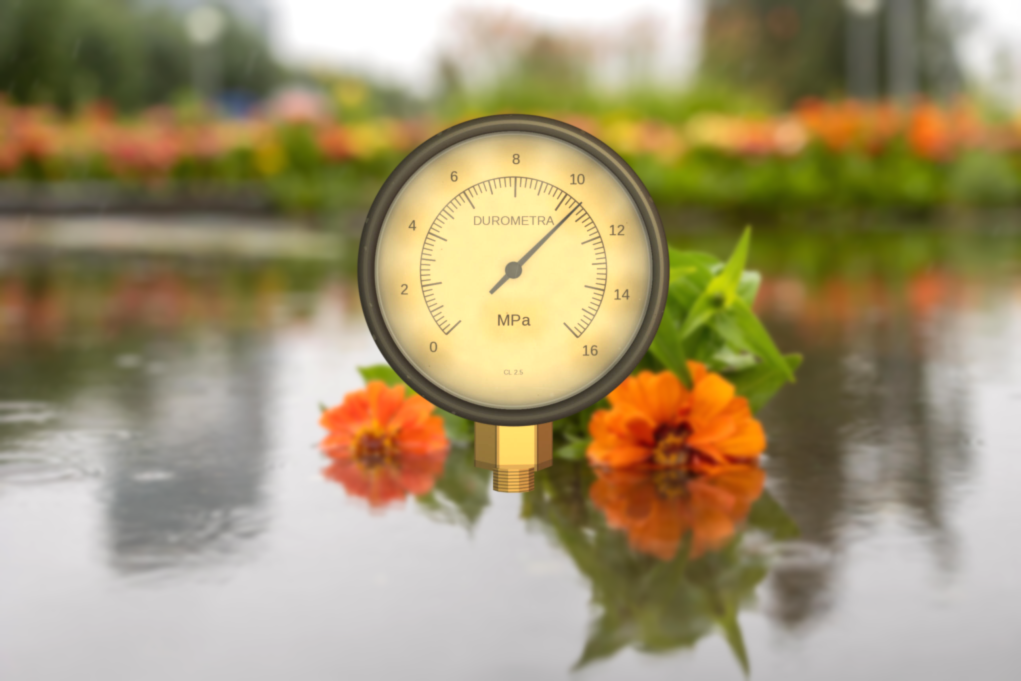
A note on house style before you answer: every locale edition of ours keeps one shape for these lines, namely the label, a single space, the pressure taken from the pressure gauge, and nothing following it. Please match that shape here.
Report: 10.6 MPa
